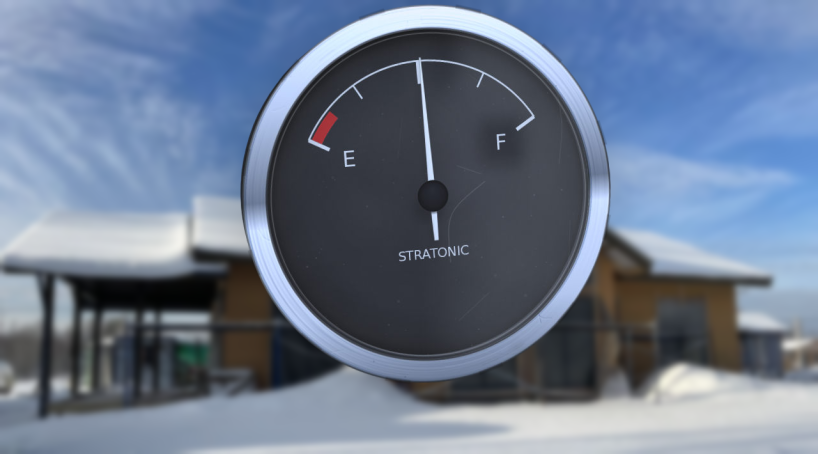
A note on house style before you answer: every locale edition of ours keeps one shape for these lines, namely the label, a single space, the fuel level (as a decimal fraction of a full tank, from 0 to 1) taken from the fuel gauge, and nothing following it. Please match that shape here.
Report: 0.5
